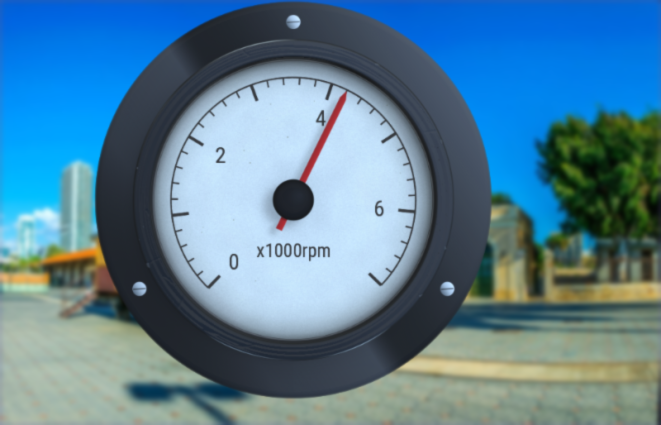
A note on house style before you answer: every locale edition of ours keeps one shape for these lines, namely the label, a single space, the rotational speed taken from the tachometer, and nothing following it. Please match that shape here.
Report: 4200 rpm
